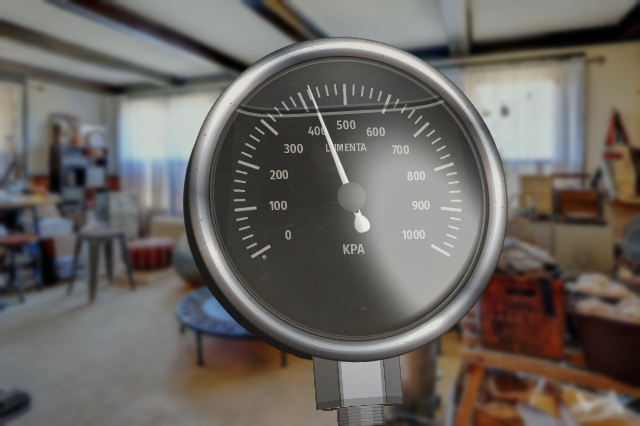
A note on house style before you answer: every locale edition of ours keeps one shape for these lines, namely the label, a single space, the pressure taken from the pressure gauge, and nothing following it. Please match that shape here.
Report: 420 kPa
